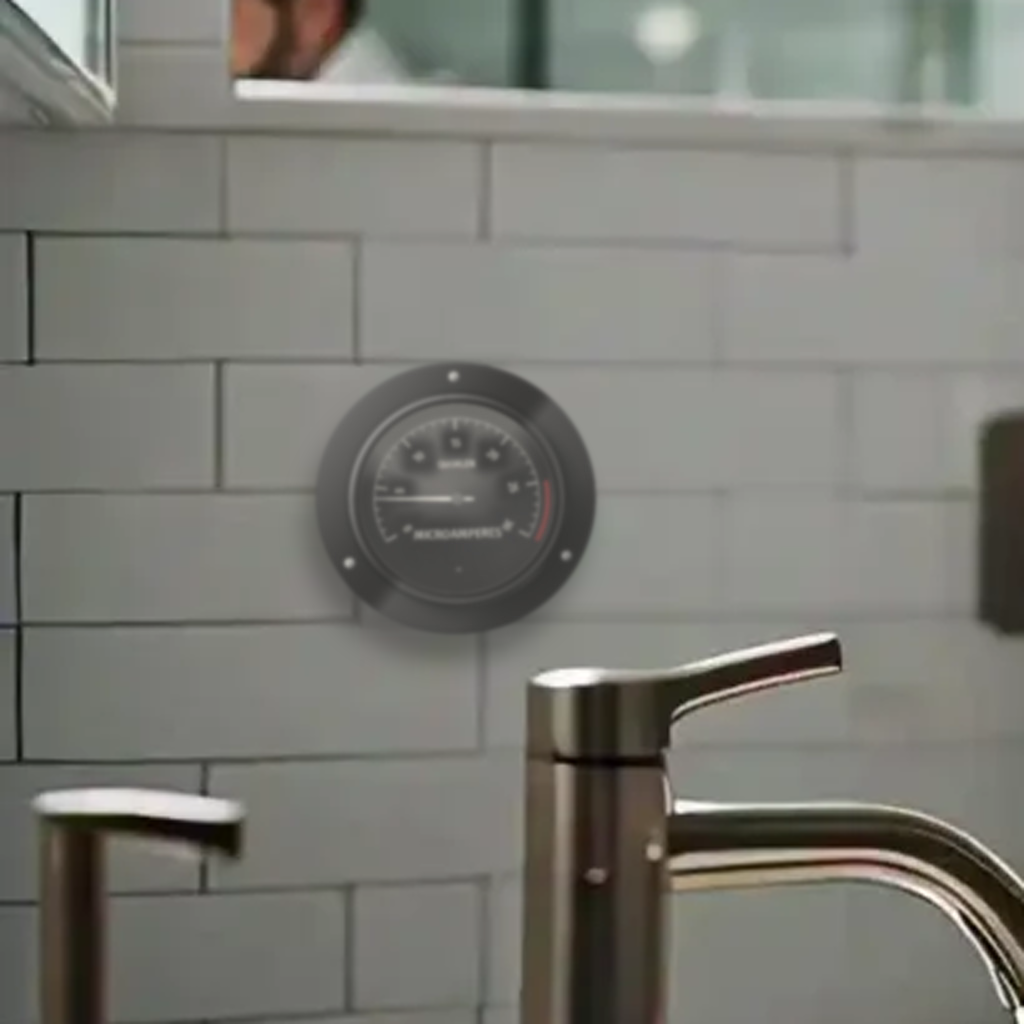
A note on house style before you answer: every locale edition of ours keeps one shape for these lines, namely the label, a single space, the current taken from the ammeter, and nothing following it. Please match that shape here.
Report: 4 µA
